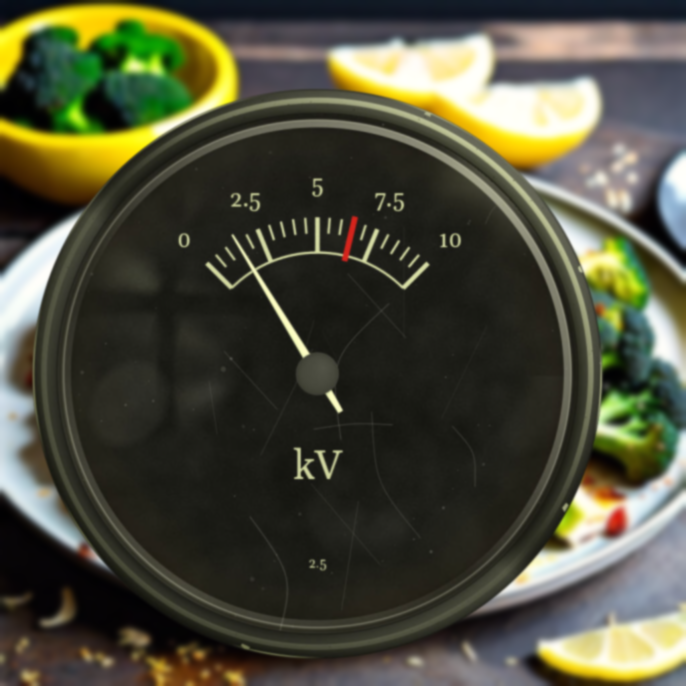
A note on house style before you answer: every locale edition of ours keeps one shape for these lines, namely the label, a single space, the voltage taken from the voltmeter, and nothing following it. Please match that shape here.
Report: 1.5 kV
